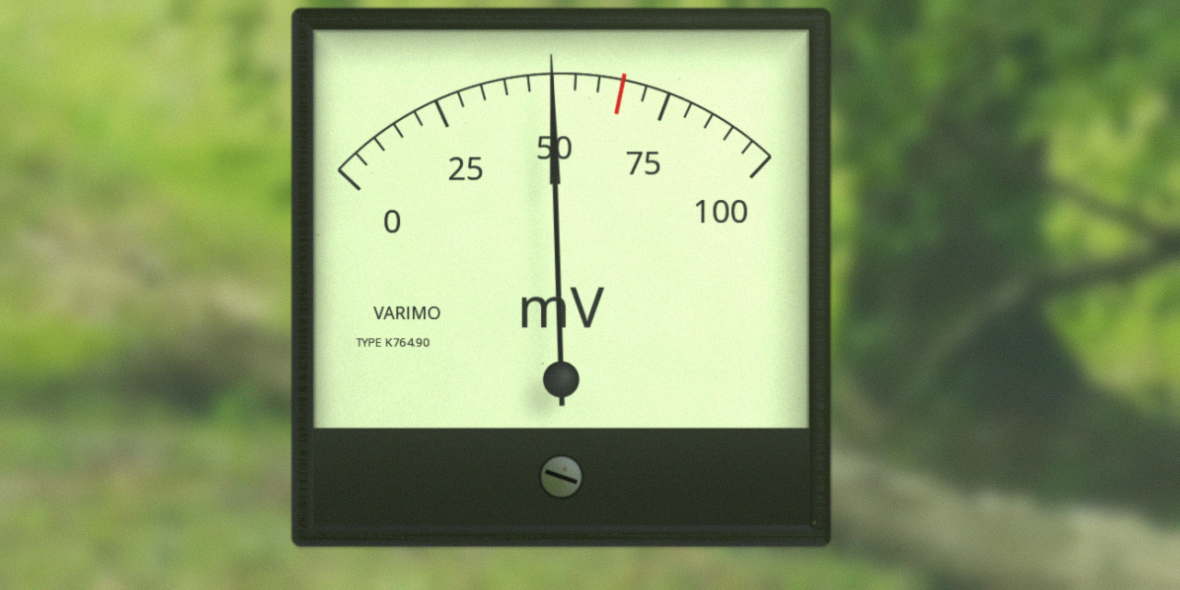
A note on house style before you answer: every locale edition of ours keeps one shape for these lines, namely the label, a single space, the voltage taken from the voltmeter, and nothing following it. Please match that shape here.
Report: 50 mV
